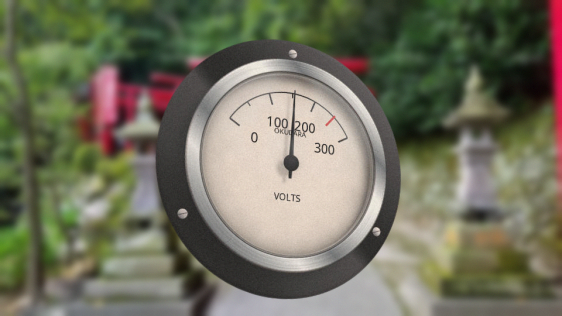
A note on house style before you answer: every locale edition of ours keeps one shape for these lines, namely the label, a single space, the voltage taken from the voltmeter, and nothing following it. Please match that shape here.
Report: 150 V
